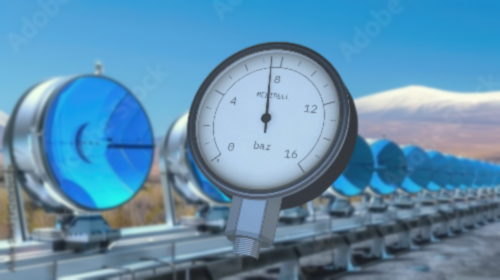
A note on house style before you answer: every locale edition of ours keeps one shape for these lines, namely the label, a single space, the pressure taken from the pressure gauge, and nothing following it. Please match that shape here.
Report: 7.5 bar
